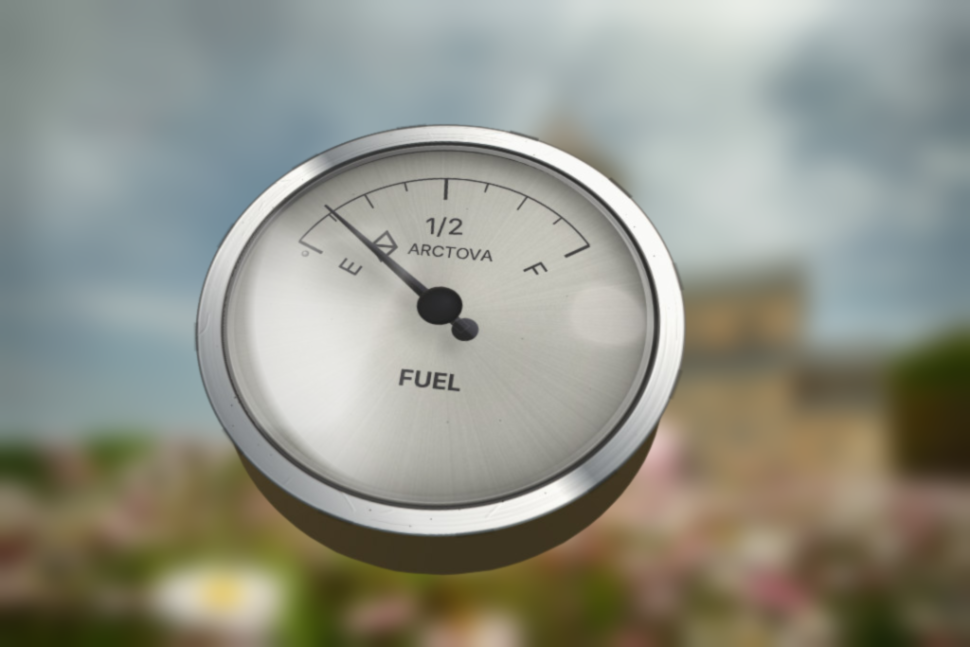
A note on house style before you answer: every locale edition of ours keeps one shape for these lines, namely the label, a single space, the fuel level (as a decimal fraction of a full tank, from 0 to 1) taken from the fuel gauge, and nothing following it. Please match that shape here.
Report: 0.125
